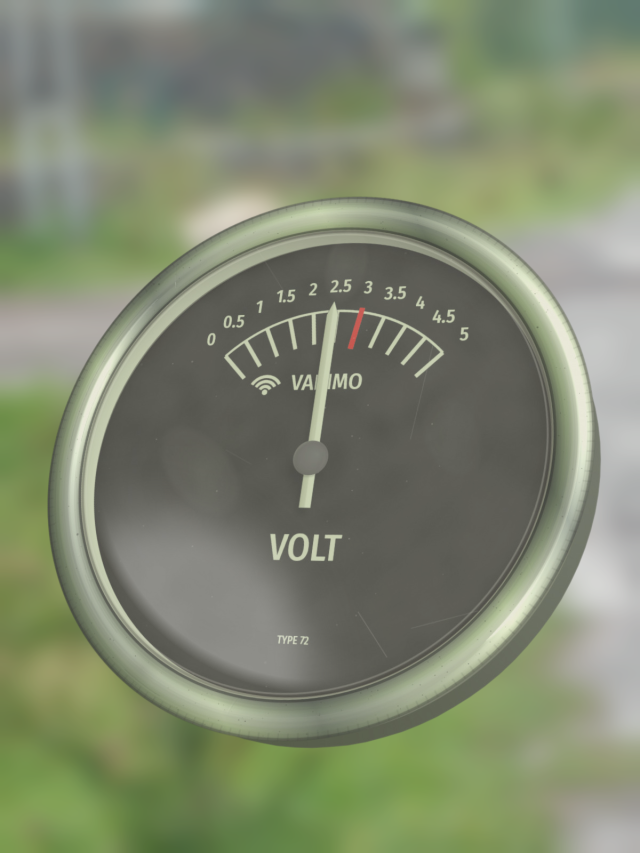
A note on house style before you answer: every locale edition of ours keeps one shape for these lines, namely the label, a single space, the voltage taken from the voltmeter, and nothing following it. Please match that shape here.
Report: 2.5 V
